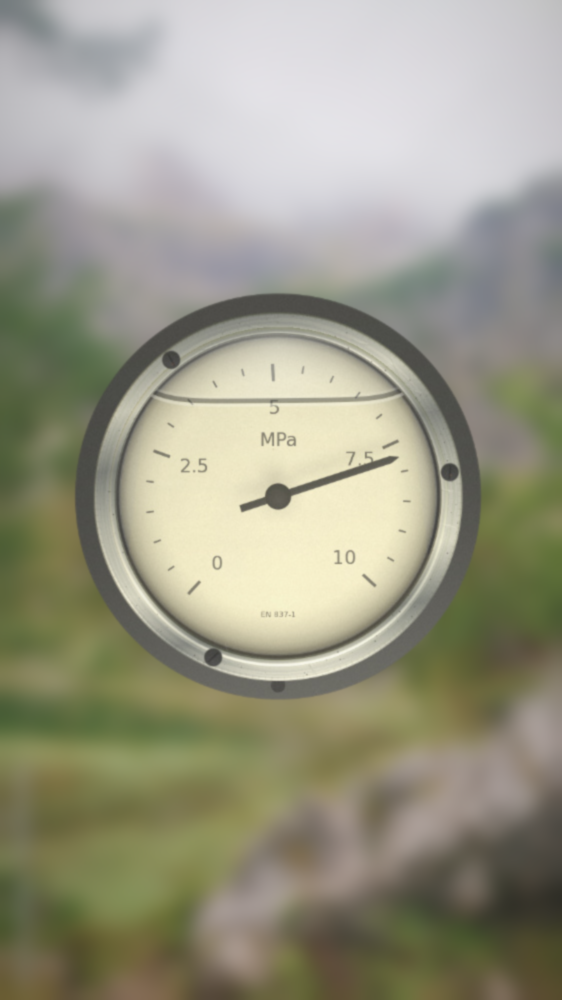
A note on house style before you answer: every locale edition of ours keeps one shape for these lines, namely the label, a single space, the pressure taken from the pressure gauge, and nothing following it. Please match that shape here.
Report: 7.75 MPa
